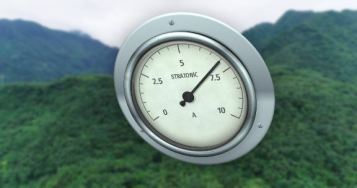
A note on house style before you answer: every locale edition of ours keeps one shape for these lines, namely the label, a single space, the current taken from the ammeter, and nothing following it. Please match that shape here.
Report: 7 A
